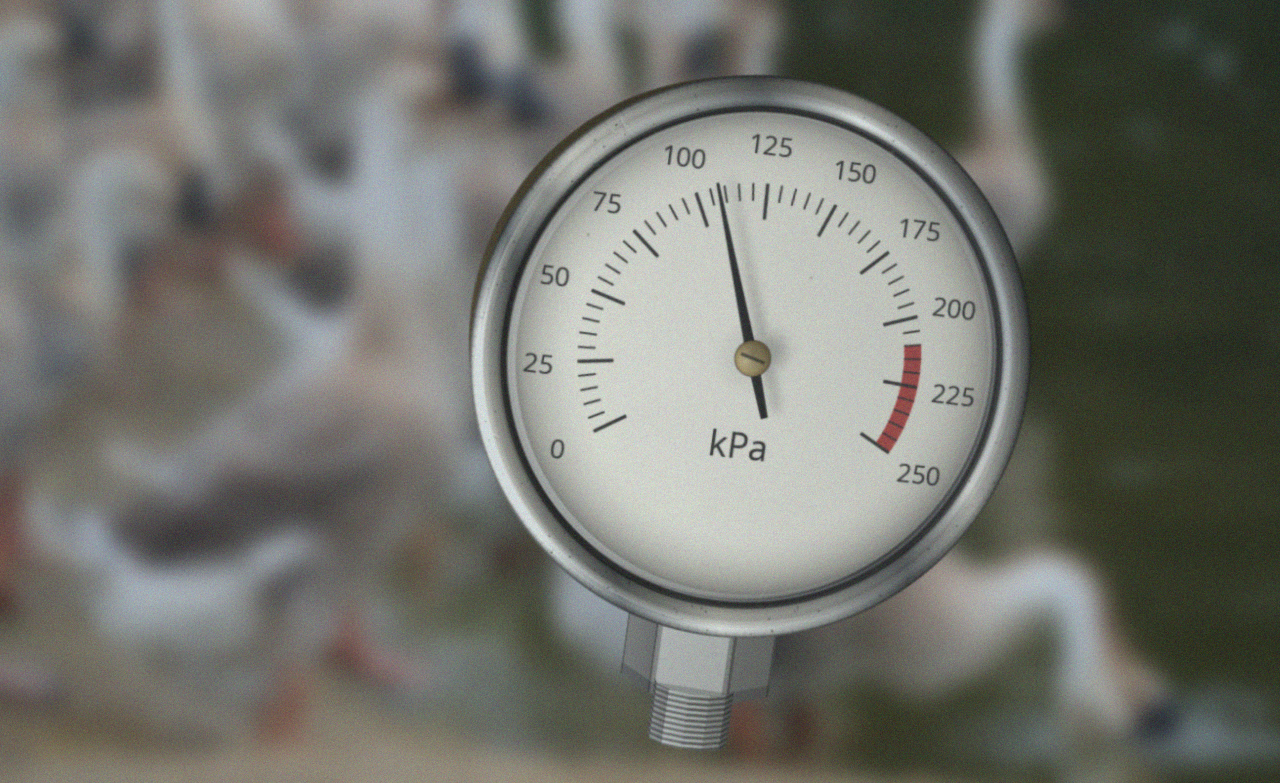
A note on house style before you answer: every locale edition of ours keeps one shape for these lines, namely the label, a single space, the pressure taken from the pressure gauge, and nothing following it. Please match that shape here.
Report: 107.5 kPa
